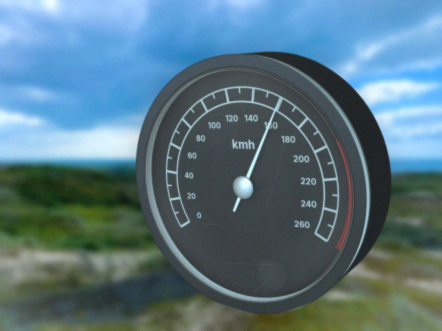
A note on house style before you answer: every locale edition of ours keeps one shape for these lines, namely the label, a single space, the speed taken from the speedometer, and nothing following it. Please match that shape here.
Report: 160 km/h
